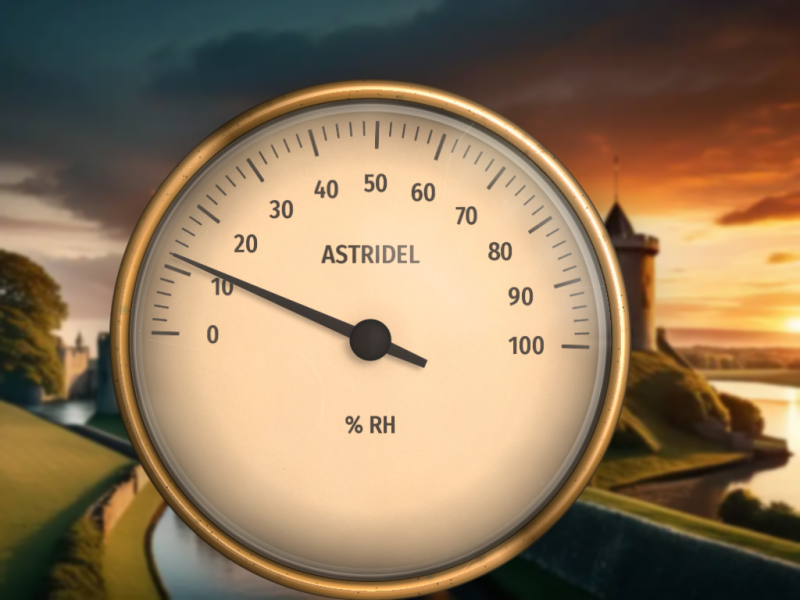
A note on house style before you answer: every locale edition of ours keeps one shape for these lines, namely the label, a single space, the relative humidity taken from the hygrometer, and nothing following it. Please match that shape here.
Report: 12 %
